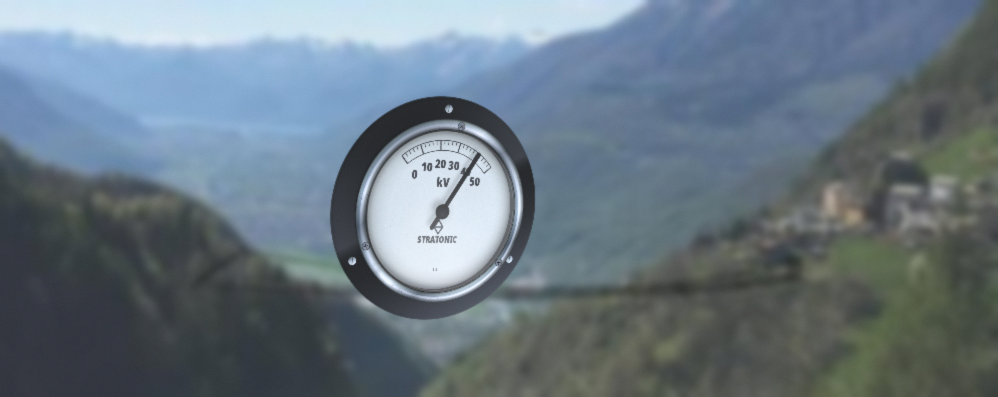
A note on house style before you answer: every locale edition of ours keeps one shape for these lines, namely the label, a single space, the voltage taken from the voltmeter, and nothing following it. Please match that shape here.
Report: 40 kV
